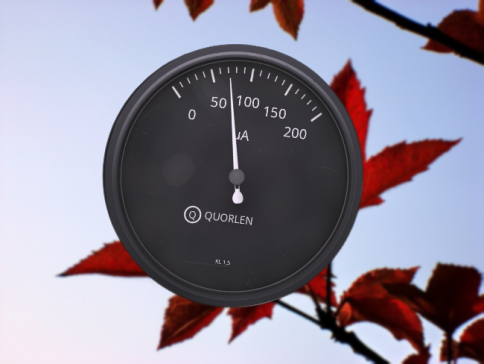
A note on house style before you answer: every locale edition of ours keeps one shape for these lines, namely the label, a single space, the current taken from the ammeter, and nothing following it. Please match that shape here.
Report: 70 µA
